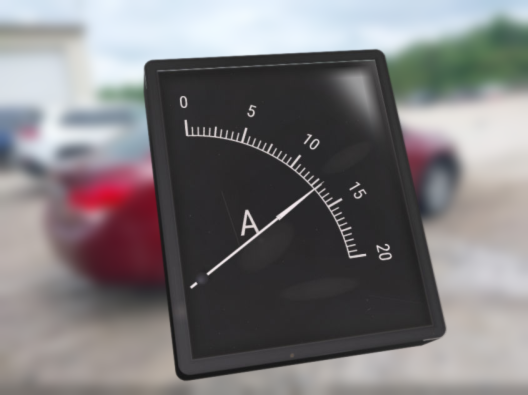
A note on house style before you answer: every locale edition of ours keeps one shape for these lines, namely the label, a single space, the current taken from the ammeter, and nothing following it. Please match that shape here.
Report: 13 A
